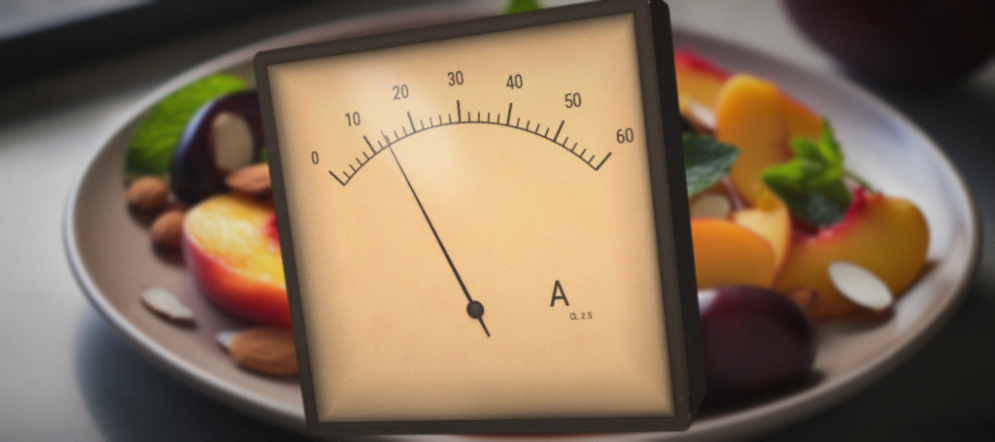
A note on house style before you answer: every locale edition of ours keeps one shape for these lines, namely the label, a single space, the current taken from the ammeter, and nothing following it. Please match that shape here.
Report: 14 A
